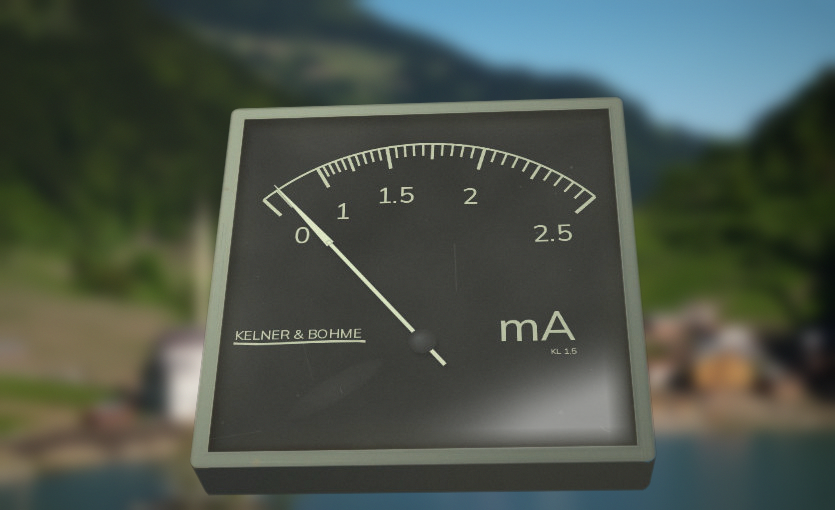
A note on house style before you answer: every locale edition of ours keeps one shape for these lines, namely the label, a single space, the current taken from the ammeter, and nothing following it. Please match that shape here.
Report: 0.5 mA
